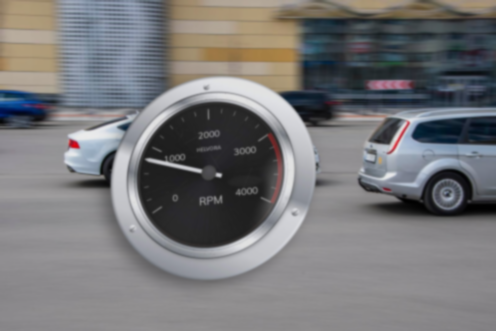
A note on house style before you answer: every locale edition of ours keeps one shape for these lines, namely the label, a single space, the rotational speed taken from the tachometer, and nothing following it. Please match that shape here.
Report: 800 rpm
